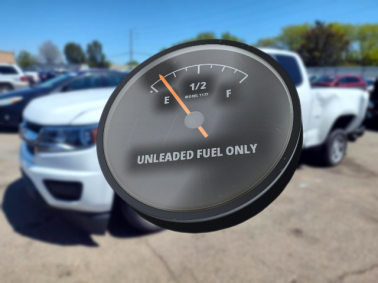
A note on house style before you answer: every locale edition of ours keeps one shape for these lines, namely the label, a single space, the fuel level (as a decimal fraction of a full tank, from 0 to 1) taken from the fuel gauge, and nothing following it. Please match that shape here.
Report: 0.125
